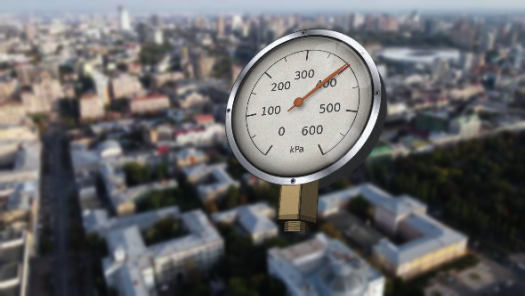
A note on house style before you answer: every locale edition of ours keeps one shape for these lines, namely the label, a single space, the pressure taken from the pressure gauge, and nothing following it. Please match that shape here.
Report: 400 kPa
